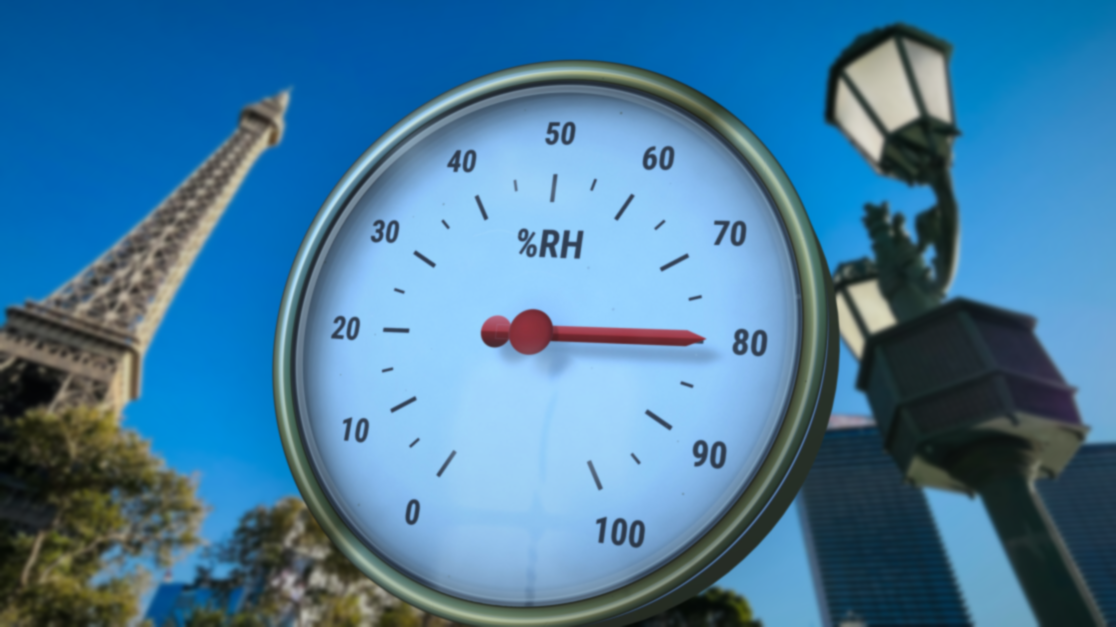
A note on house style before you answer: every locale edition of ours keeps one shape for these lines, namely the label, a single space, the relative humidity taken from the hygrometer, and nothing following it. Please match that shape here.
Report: 80 %
